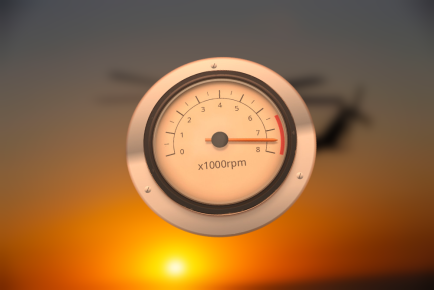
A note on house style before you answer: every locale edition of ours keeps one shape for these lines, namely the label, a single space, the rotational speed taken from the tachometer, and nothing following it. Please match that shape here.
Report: 7500 rpm
